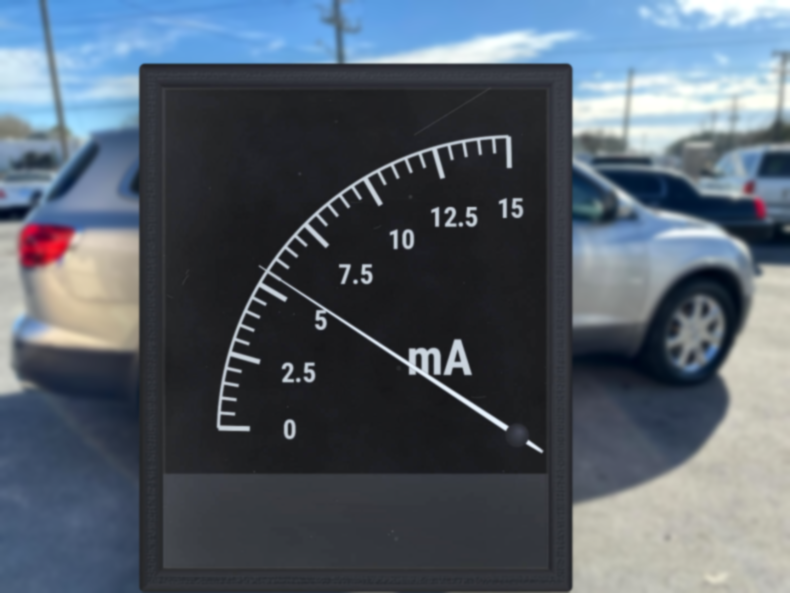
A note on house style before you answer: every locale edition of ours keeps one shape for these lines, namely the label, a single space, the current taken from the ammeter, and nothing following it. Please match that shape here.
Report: 5.5 mA
